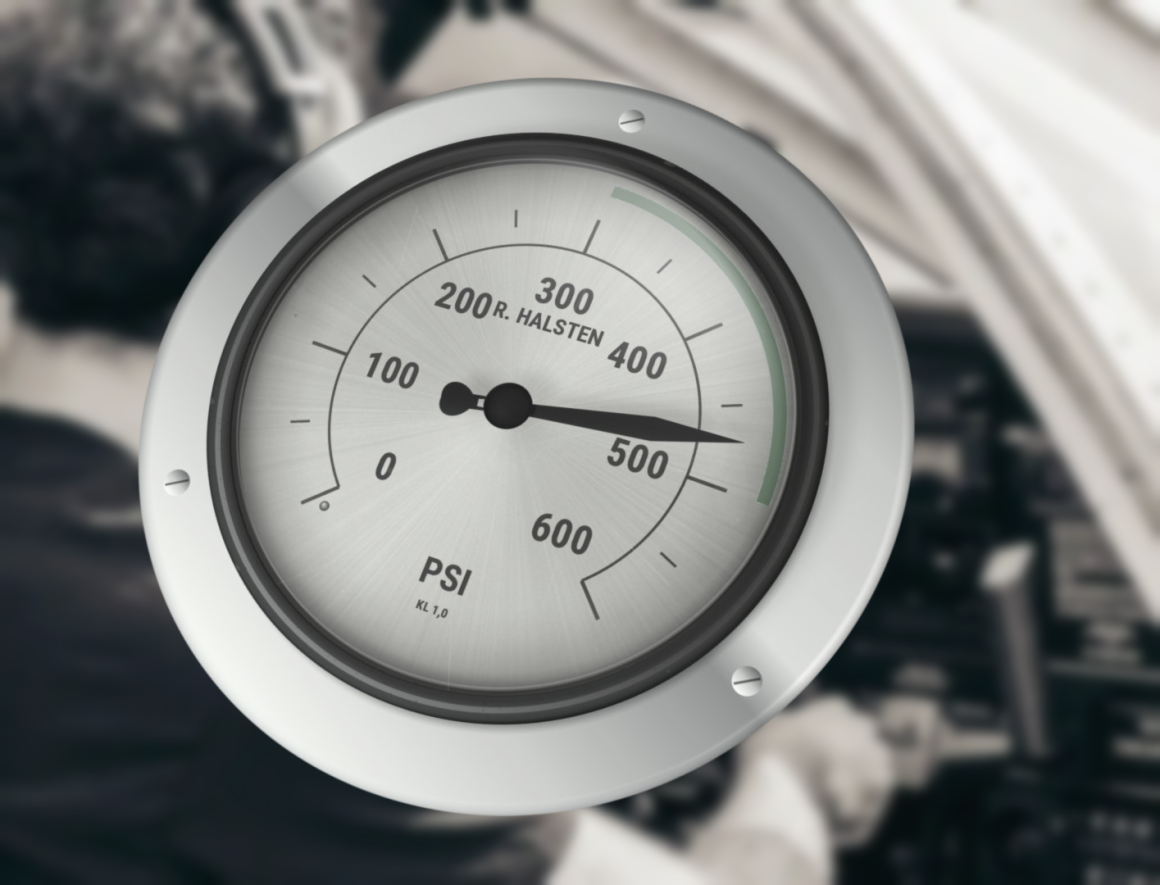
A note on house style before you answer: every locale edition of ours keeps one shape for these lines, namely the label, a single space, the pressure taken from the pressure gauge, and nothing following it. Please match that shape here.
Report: 475 psi
